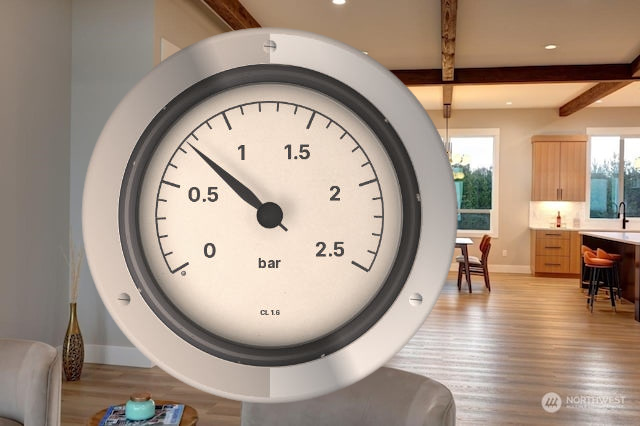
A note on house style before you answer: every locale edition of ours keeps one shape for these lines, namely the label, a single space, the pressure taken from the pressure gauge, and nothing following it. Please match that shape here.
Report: 0.75 bar
